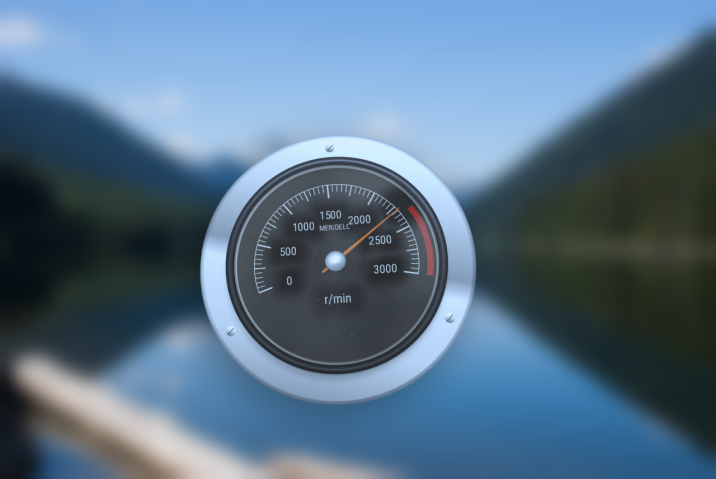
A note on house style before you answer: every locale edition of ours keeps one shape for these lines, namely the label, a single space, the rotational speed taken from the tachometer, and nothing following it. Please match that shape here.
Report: 2300 rpm
